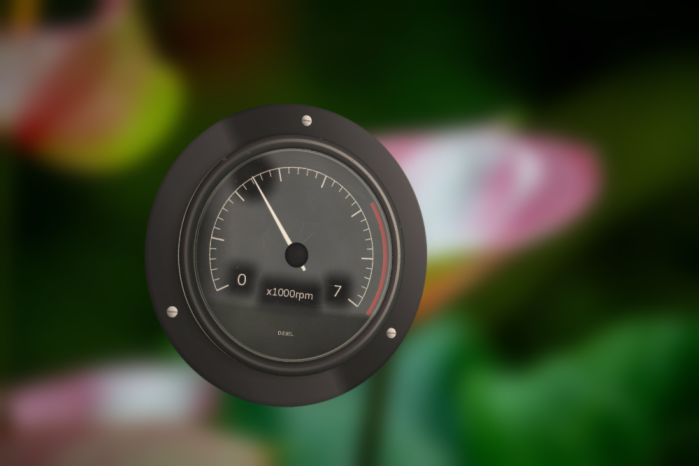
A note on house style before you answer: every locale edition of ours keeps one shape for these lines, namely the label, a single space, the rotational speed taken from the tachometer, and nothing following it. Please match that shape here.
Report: 2400 rpm
